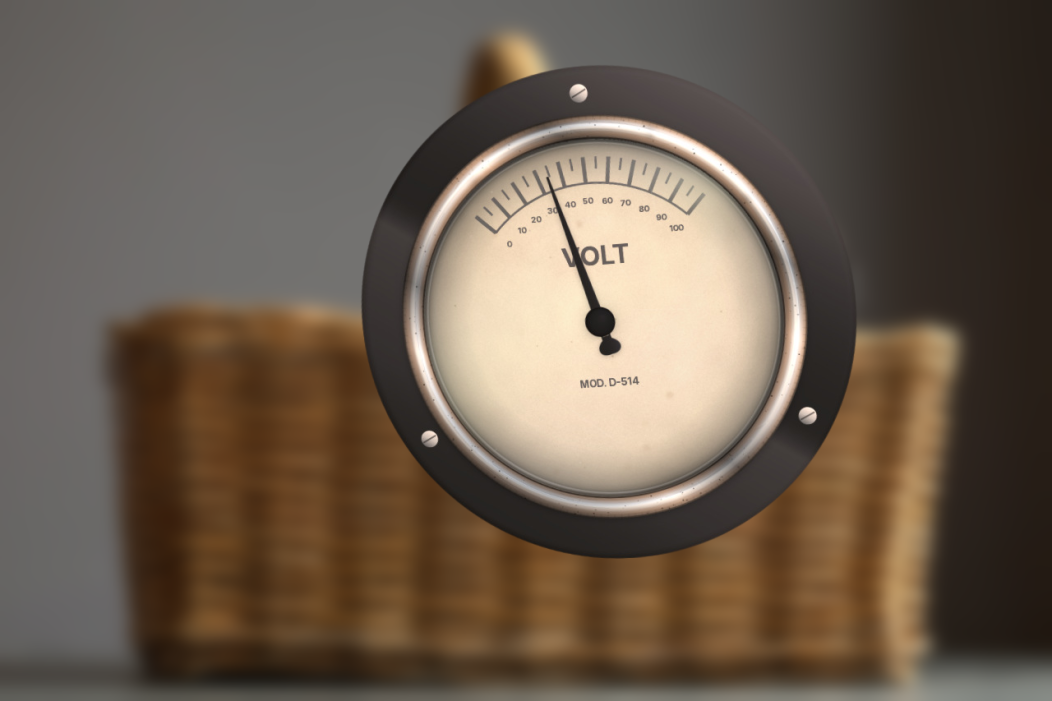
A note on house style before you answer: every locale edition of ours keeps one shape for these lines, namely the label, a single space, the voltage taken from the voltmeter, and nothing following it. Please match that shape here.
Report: 35 V
